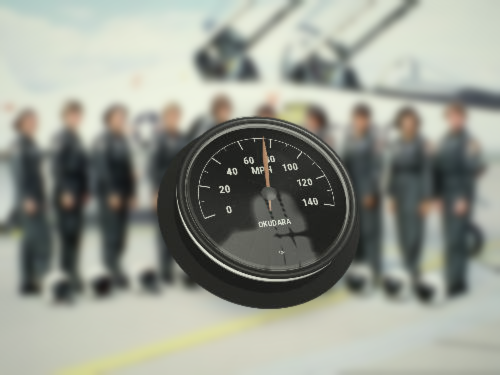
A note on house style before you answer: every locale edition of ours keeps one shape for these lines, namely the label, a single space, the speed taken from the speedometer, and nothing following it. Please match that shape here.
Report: 75 mph
